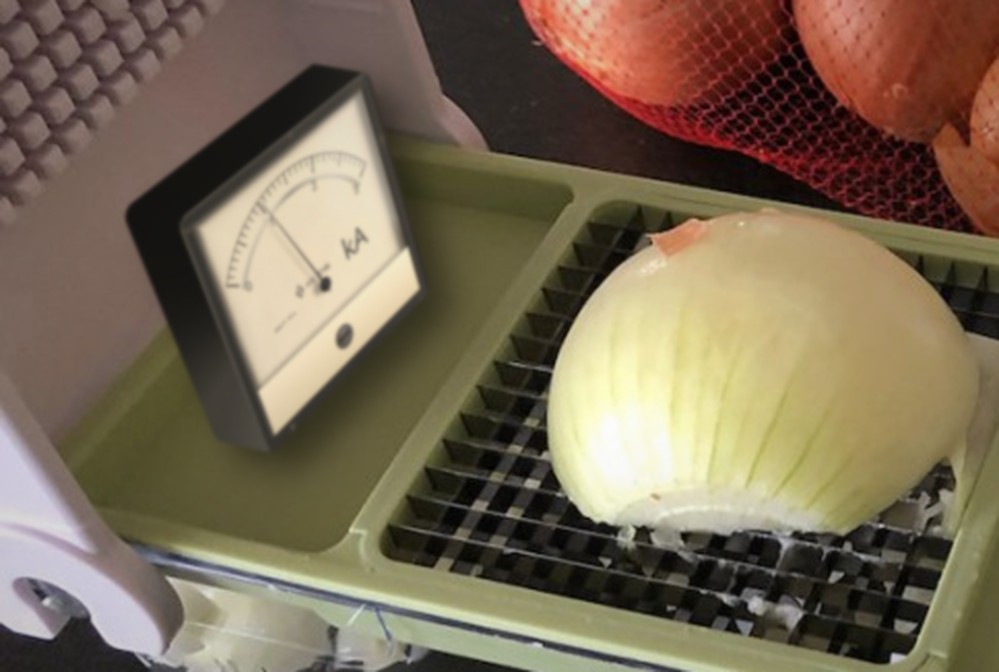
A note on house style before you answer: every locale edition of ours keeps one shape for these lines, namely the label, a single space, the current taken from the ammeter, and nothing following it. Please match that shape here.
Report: 1 kA
